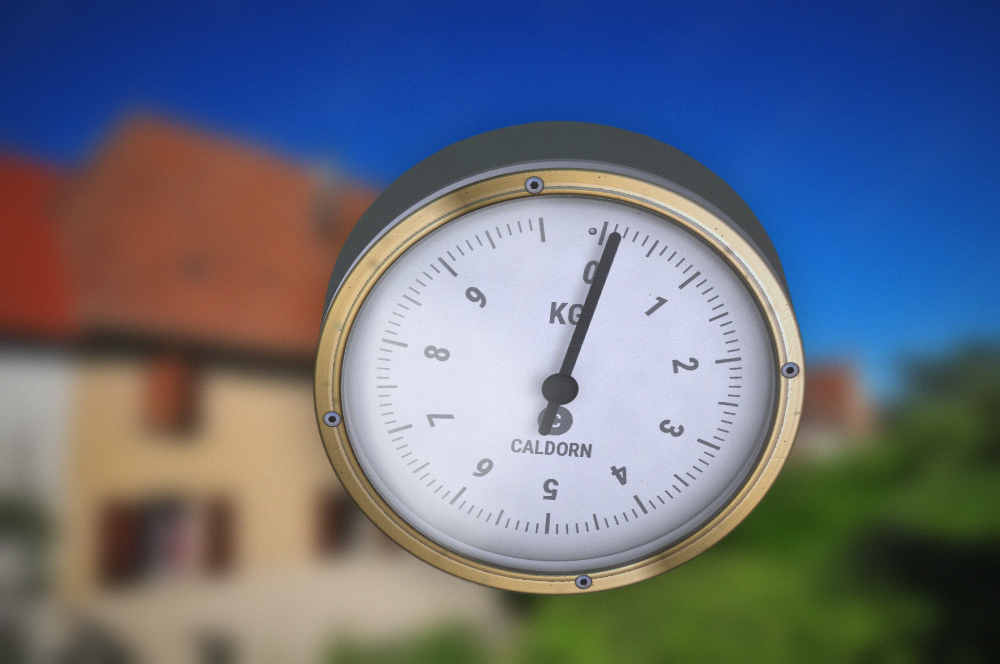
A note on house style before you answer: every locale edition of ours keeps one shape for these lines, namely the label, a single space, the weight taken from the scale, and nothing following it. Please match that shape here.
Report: 0.1 kg
